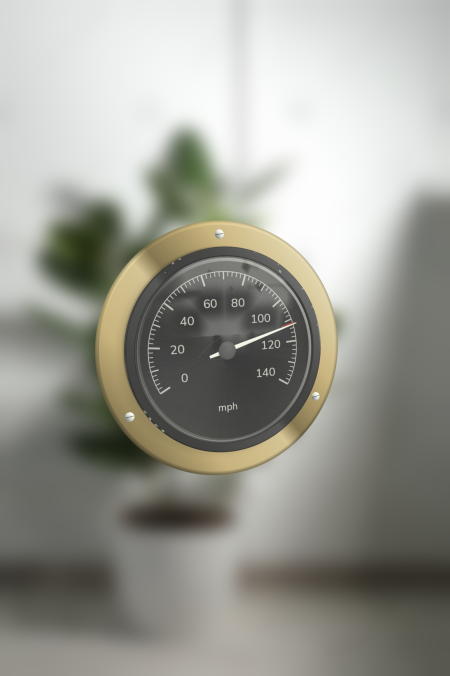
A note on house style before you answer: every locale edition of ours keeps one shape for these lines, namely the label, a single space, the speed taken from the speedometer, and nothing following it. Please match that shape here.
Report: 112 mph
